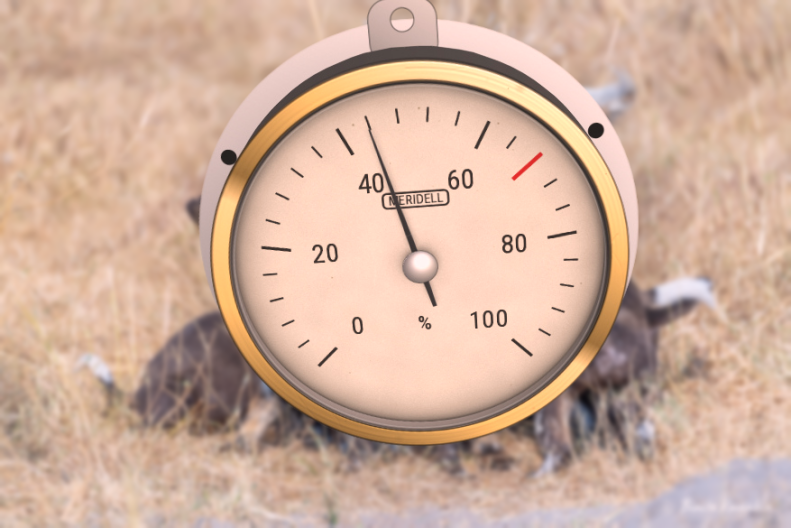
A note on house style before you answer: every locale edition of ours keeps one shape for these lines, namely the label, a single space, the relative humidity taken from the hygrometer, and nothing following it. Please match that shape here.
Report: 44 %
